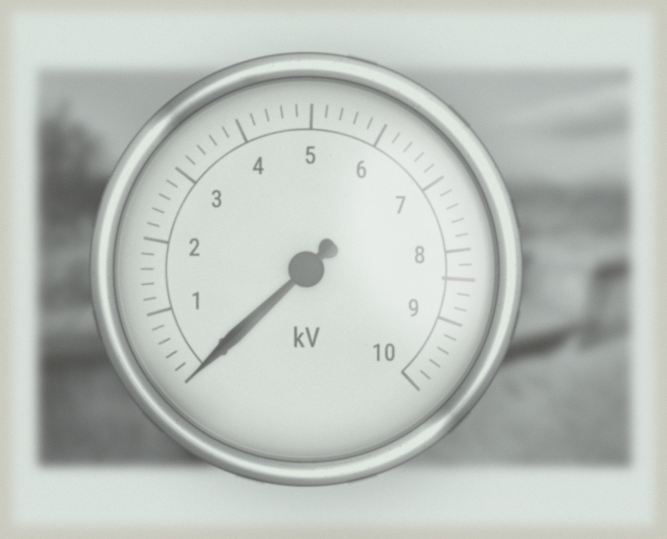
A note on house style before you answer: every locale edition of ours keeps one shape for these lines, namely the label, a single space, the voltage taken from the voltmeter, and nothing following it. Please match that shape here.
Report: 0 kV
